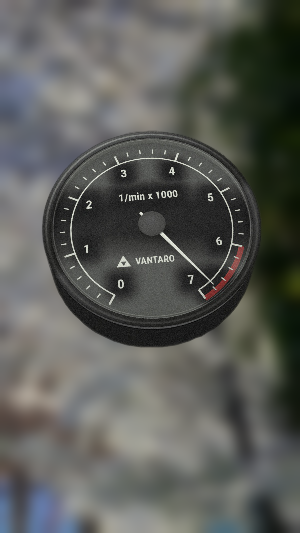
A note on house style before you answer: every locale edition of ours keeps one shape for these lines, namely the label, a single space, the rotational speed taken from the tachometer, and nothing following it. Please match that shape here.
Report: 6800 rpm
